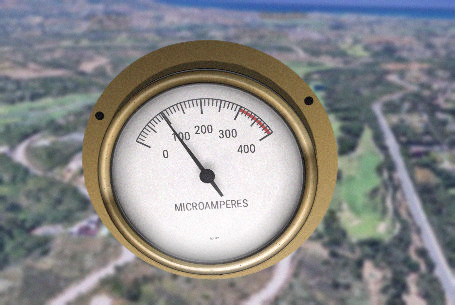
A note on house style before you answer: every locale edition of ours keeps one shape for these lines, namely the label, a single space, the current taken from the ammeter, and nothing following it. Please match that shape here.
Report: 100 µA
